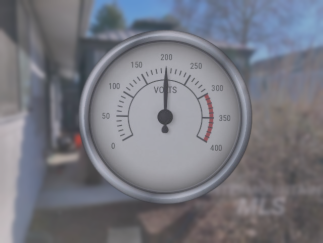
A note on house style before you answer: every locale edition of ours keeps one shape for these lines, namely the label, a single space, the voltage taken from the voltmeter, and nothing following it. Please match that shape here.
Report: 200 V
